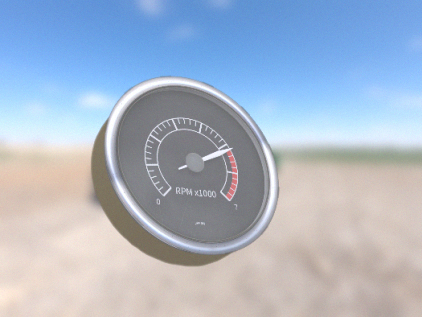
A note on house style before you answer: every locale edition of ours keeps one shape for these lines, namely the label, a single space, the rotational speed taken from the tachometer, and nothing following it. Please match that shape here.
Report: 5200 rpm
